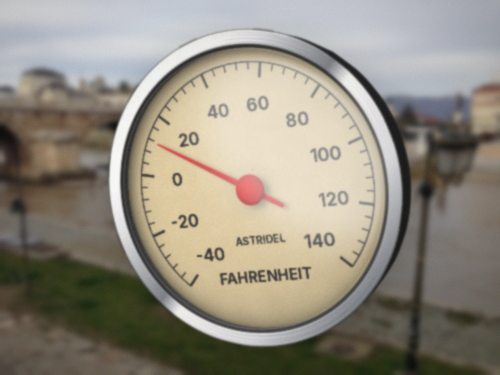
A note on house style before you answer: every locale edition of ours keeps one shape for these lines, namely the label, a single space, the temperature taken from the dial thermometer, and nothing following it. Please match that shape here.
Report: 12 °F
